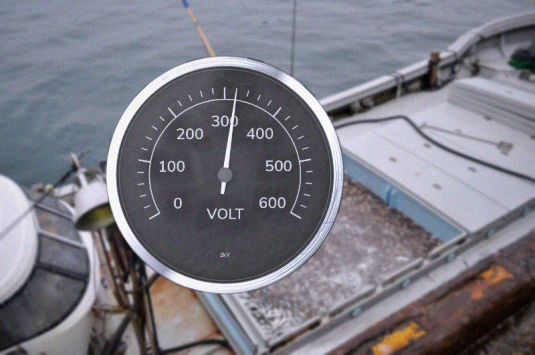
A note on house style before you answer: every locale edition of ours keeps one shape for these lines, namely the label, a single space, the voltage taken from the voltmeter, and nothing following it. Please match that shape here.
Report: 320 V
